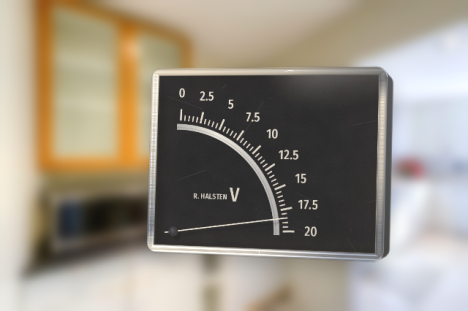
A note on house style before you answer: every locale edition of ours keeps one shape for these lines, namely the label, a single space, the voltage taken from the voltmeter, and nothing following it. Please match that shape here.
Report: 18.5 V
